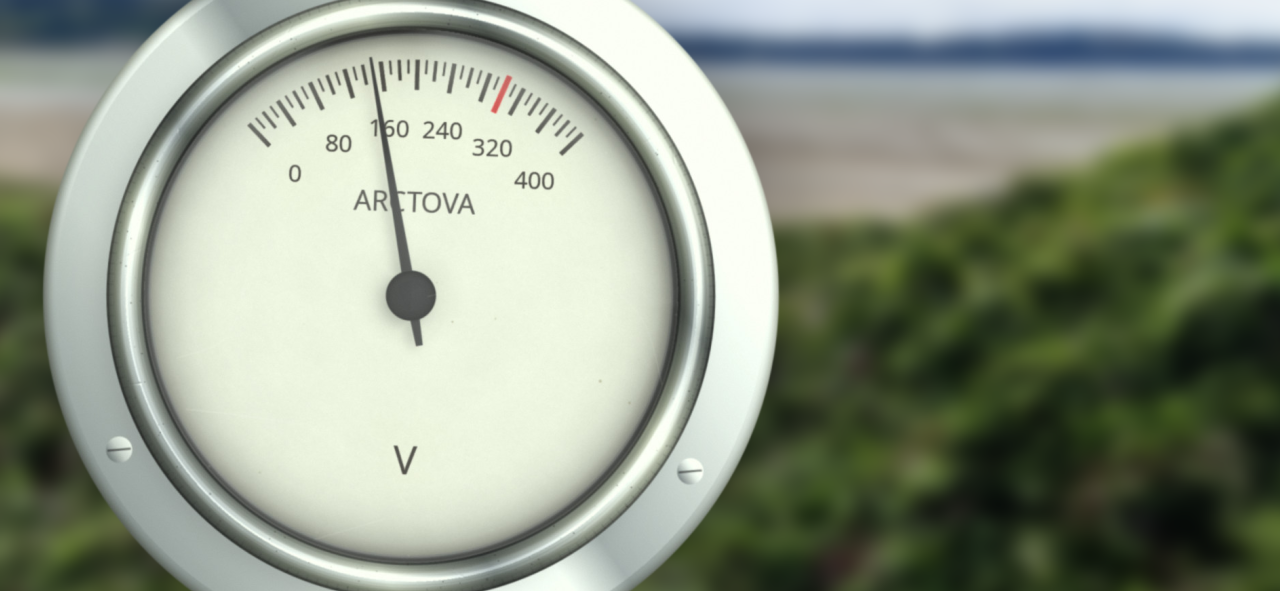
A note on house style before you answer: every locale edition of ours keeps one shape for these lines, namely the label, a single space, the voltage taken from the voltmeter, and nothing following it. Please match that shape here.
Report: 150 V
